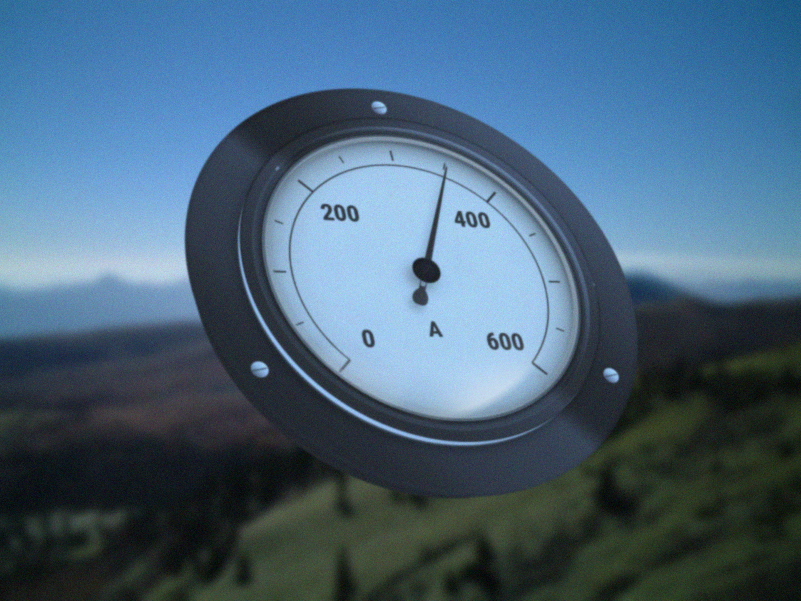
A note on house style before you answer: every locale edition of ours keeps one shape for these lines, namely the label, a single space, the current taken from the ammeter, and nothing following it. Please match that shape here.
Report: 350 A
